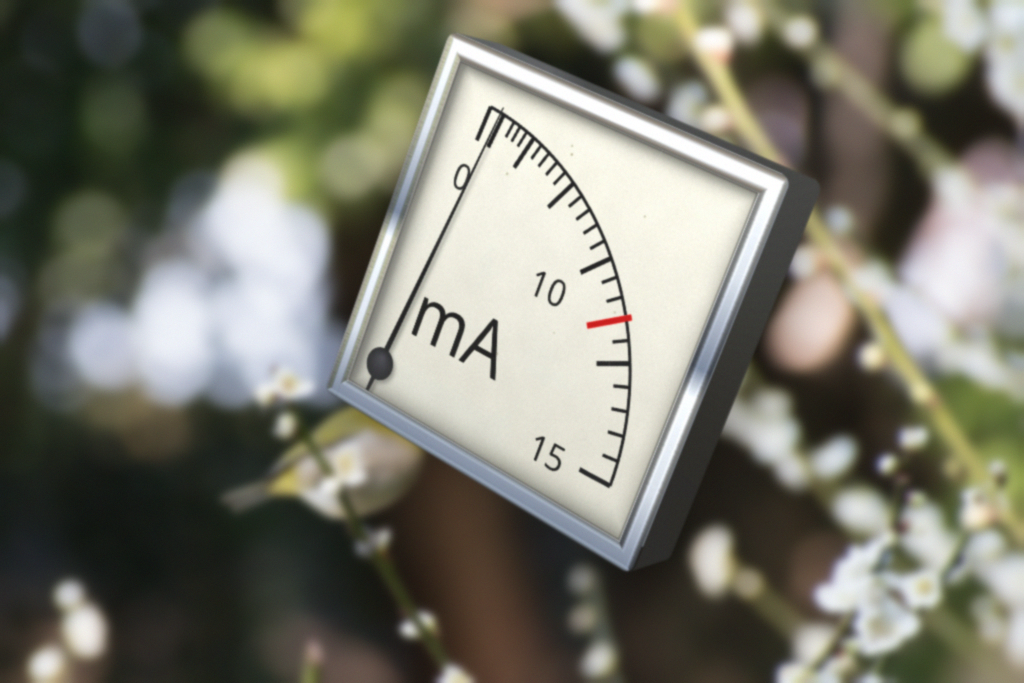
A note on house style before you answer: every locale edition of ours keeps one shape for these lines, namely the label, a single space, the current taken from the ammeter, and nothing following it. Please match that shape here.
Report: 2.5 mA
